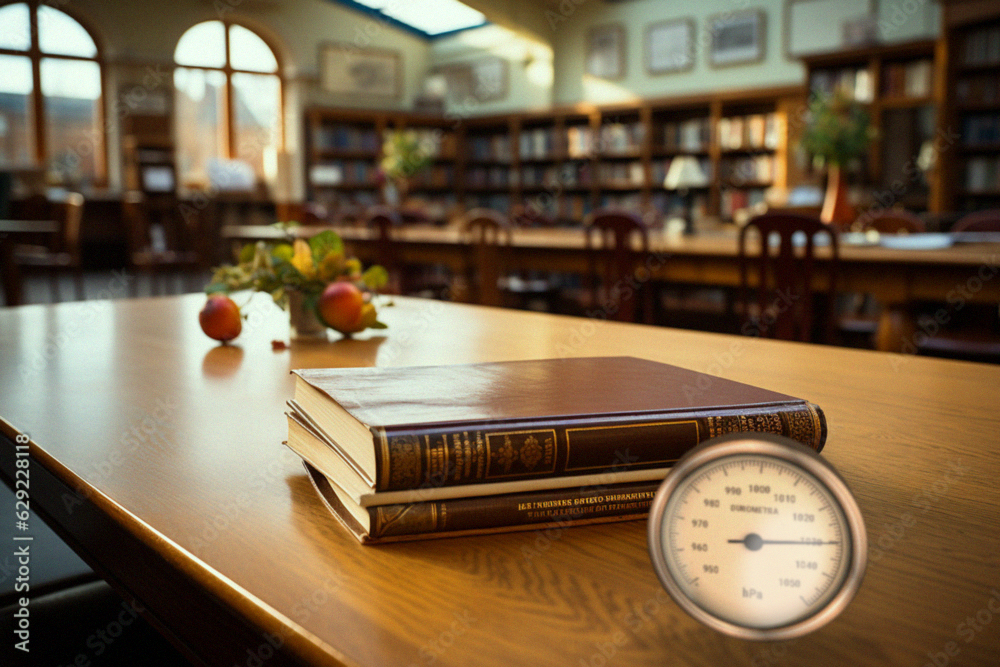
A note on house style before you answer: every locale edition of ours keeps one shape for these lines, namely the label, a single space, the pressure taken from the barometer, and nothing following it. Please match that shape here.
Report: 1030 hPa
